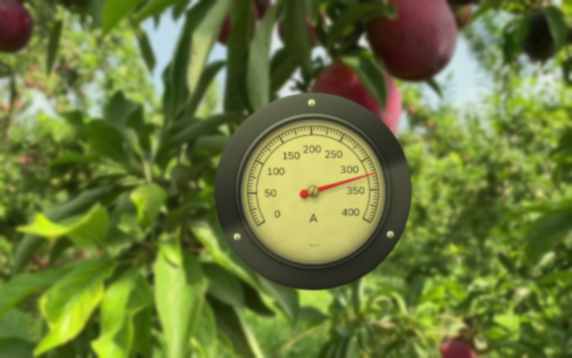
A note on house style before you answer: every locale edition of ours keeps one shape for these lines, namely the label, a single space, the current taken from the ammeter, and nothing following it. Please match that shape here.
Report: 325 A
